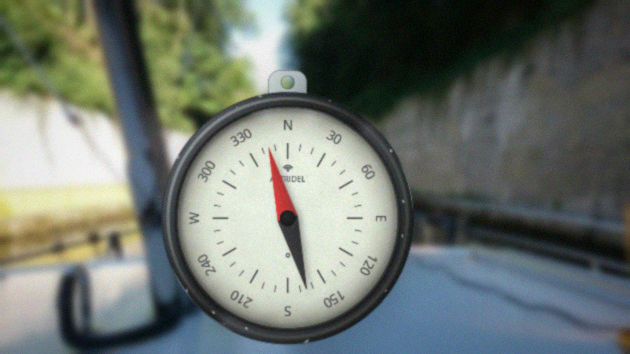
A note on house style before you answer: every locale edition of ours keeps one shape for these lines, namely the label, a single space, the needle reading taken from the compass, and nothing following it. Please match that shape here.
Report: 345 °
